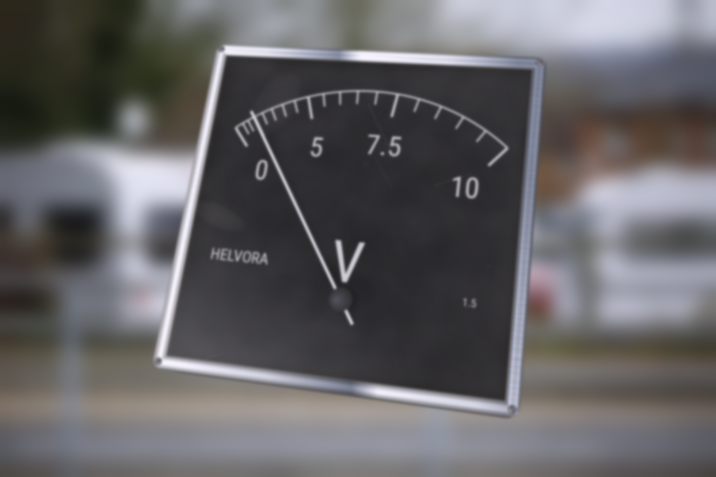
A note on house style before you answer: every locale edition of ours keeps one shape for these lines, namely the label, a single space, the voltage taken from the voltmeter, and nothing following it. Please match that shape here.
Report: 2.5 V
